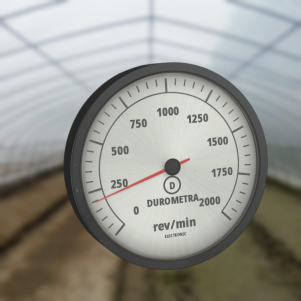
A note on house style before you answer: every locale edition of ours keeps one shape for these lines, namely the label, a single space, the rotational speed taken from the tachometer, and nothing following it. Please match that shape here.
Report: 200 rpm
